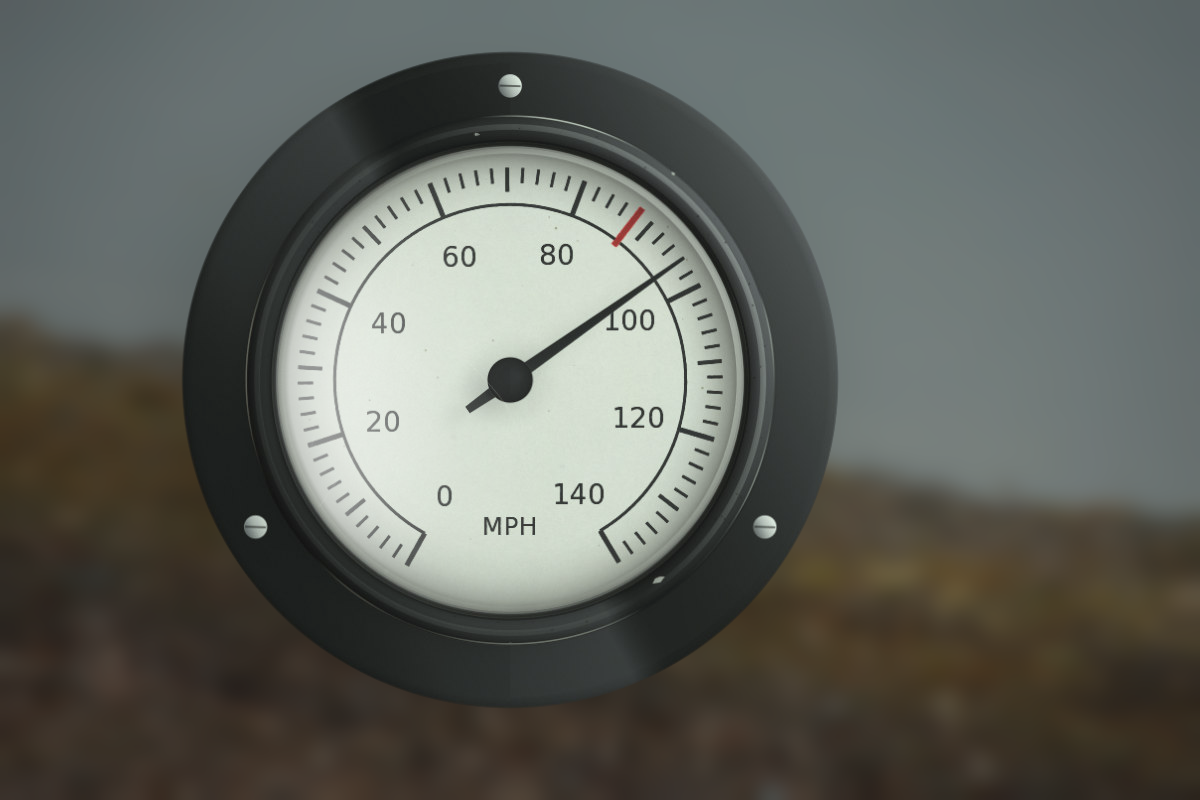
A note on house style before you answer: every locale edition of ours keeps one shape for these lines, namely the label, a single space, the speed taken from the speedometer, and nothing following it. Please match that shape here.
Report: 96 mph
